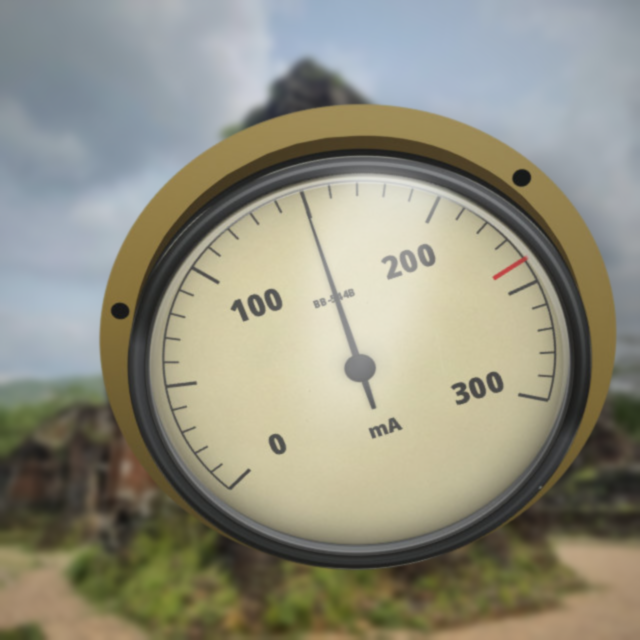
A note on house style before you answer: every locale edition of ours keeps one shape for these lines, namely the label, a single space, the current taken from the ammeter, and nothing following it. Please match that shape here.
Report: 150 mA
